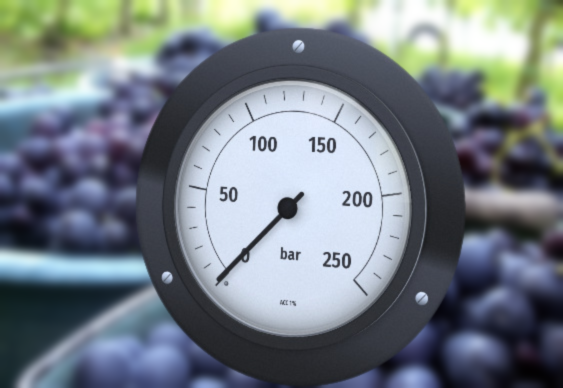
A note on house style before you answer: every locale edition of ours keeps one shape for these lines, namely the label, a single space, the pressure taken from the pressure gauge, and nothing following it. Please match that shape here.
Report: 0 bar
